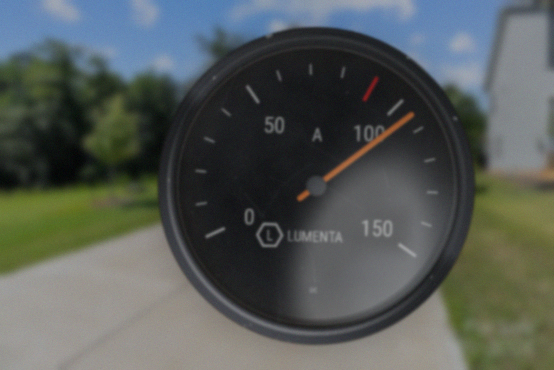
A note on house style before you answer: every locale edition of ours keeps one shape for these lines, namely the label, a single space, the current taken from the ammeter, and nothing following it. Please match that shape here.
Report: 105 A
